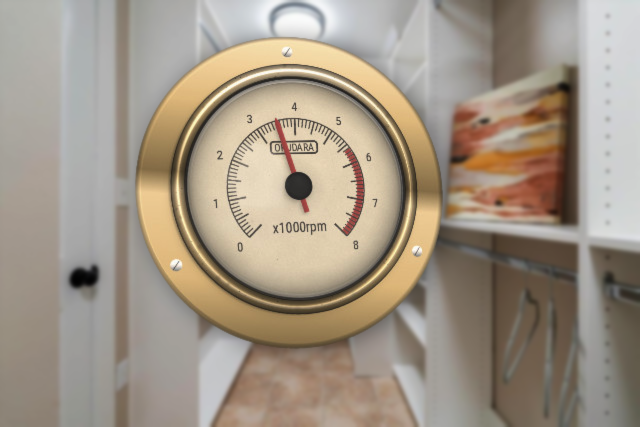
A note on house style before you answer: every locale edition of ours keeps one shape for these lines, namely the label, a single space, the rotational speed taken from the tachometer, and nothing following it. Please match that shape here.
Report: 3500 rpm
